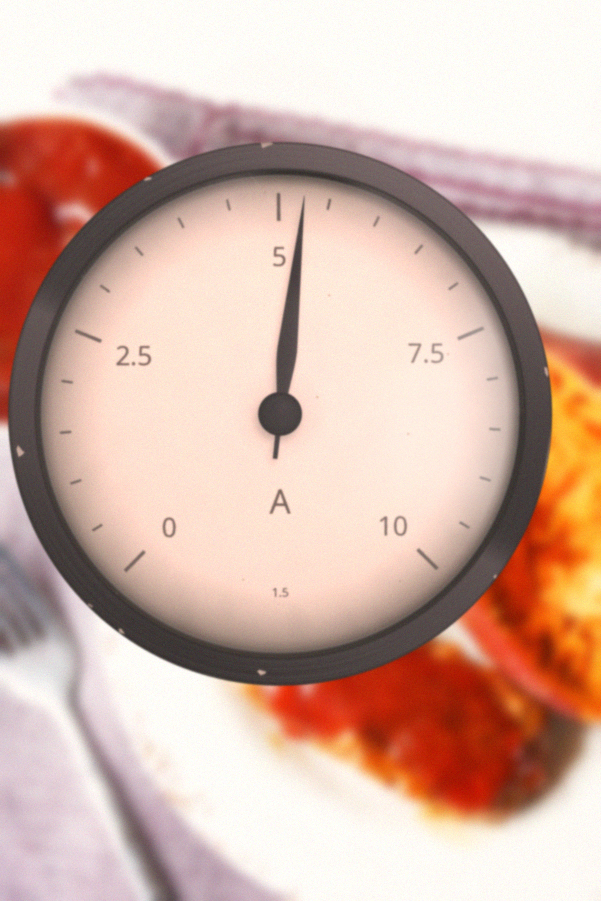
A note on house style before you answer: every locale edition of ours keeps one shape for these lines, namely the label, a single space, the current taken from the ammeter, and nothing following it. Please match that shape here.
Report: 5.25 A
